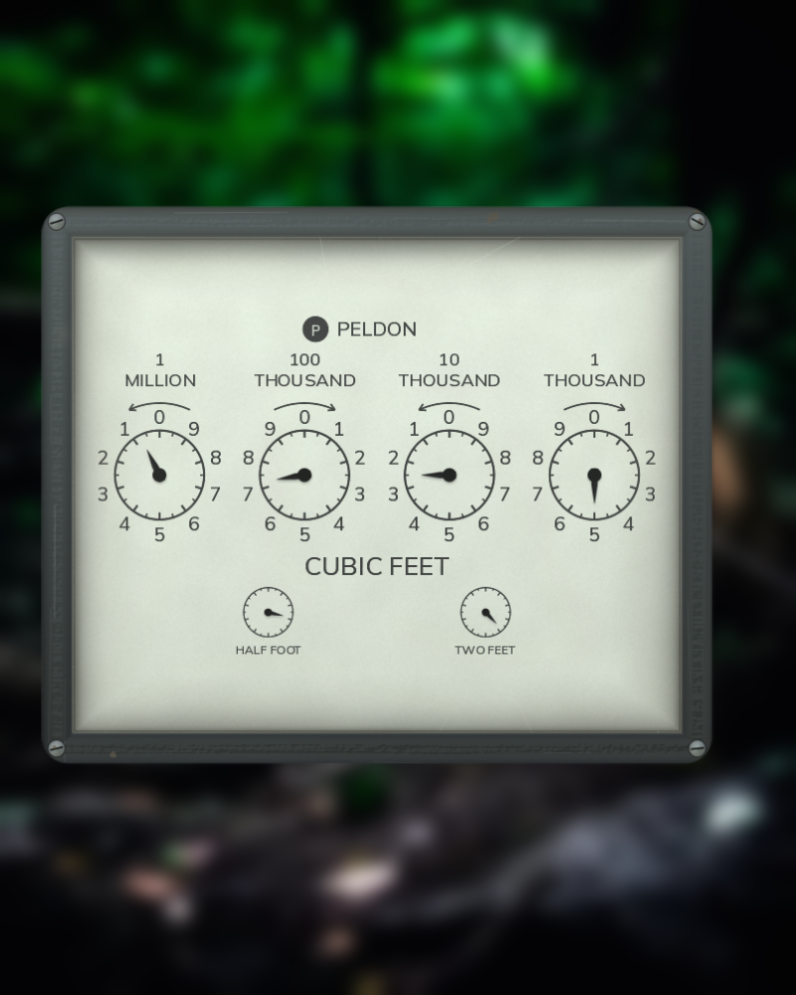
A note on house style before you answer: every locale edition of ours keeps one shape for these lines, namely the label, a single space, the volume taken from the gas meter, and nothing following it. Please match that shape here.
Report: 72500 ft³
